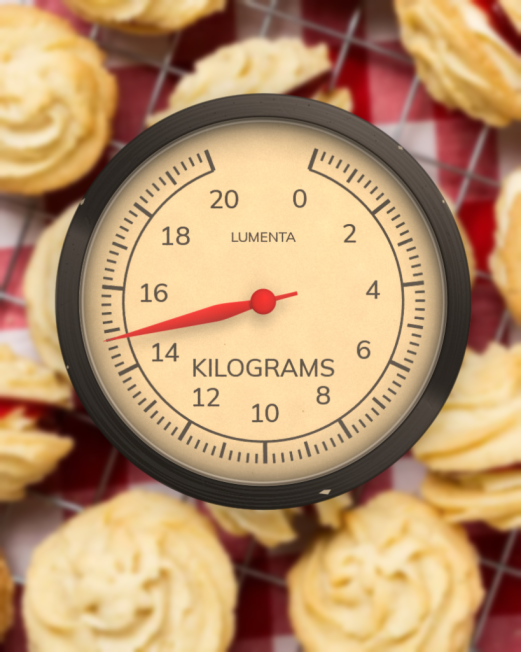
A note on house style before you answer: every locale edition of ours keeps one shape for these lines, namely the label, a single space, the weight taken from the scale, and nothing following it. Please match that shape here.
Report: 14.8 kg
